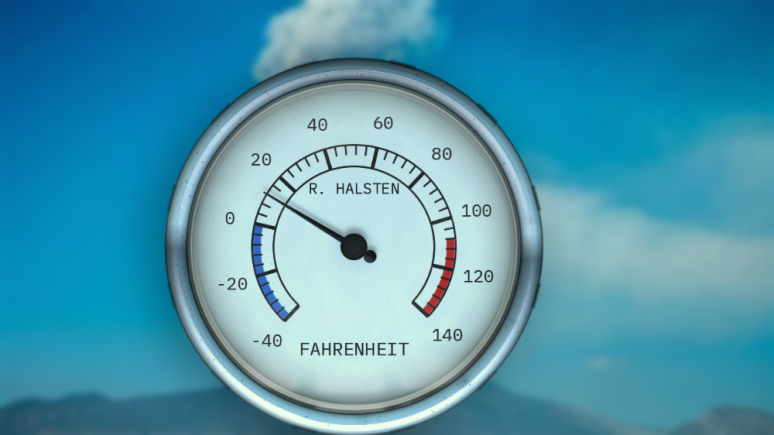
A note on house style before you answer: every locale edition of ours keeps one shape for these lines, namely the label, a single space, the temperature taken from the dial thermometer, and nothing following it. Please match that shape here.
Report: 12 °F
